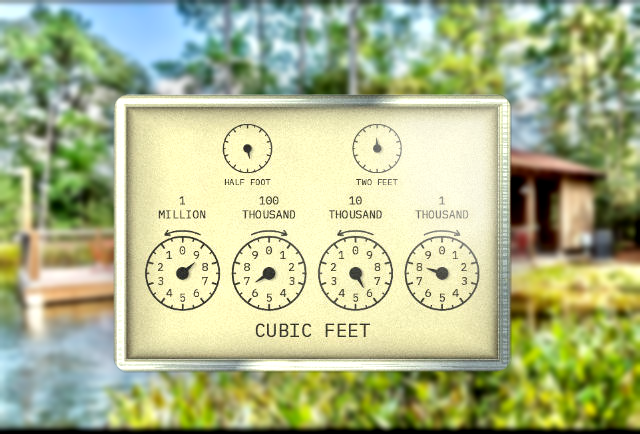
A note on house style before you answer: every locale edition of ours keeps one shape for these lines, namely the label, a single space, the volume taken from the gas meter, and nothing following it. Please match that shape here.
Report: 865800 ft³
